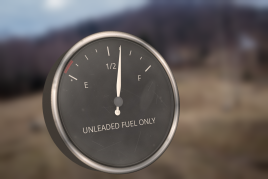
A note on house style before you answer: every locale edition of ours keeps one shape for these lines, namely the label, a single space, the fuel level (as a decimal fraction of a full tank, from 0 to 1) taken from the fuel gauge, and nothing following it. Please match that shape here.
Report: 0.625
